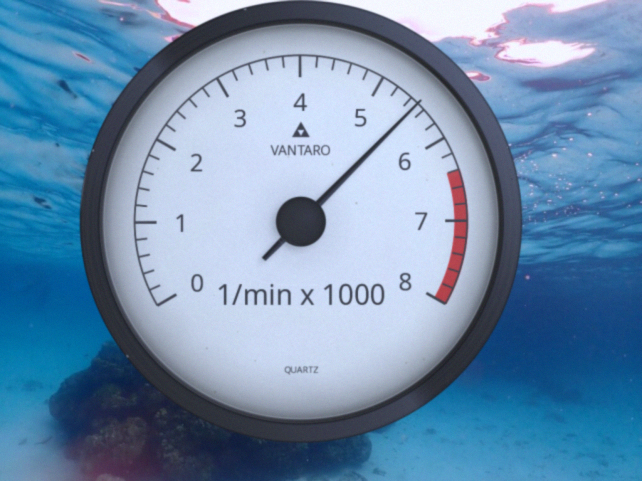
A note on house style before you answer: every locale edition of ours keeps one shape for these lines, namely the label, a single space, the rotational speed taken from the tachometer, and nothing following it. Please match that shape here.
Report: 5500 rpm
